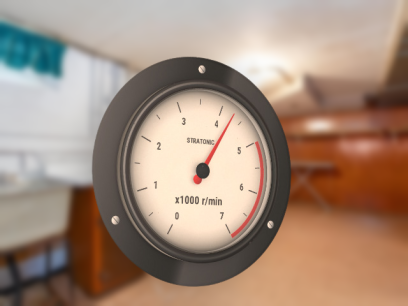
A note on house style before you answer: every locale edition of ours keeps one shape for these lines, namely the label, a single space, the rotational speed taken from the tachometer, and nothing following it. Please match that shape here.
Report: 4250 rpm
